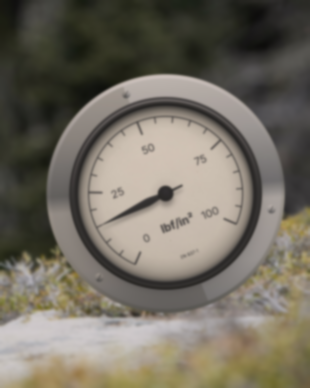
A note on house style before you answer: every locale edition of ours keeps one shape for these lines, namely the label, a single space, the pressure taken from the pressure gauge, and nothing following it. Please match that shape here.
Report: 15 psi
